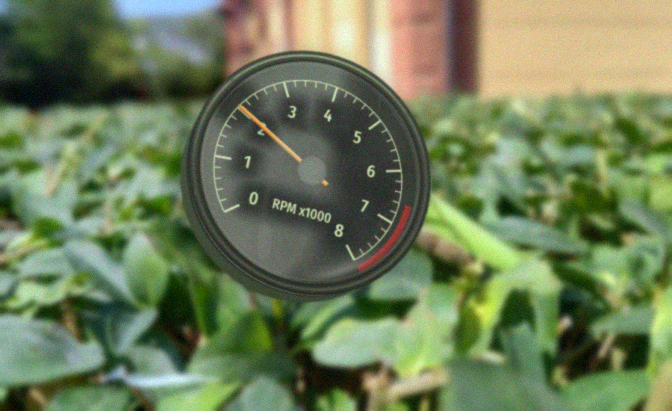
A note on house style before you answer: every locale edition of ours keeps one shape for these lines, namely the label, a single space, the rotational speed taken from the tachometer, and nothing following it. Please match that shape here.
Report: 2000 rpm
